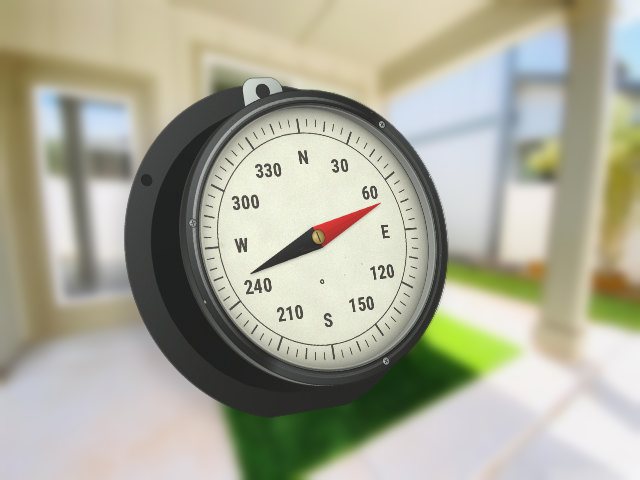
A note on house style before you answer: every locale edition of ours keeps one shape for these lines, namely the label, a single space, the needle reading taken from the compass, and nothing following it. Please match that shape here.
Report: 70 °
